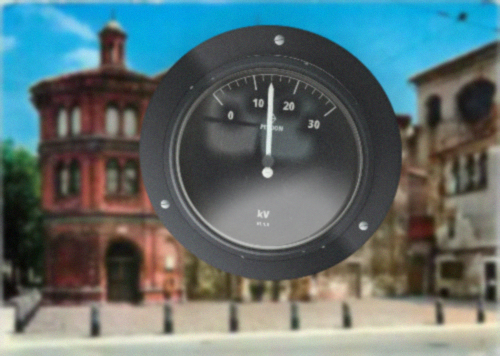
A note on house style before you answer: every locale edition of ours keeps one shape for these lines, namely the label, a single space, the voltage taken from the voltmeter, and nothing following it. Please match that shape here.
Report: 14 kV
